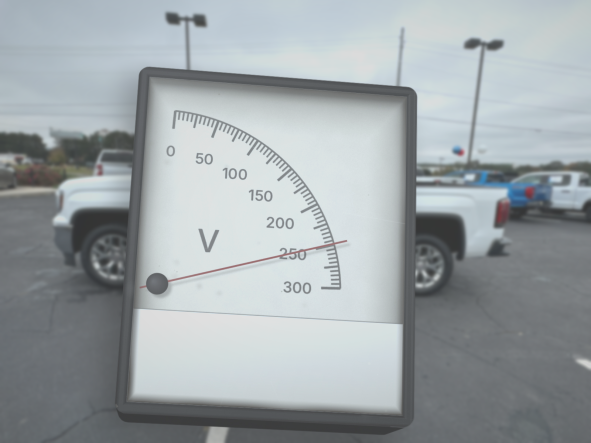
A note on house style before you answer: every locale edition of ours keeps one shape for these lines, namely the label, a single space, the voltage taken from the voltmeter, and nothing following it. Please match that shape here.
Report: 250 V
